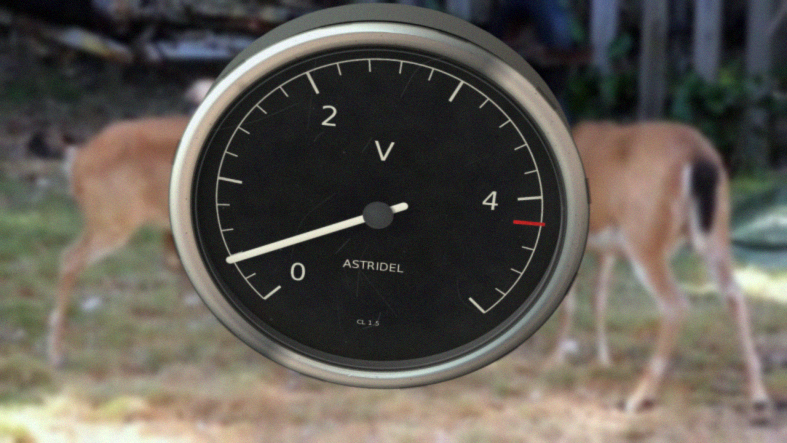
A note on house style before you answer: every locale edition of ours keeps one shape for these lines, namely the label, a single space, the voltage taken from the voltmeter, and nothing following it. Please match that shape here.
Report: 0.4 V
